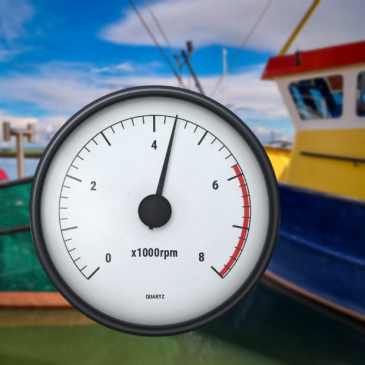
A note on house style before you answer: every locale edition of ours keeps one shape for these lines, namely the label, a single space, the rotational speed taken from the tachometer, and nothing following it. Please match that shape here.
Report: 4400 rpm
